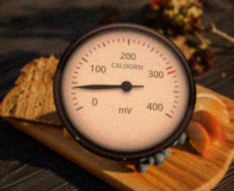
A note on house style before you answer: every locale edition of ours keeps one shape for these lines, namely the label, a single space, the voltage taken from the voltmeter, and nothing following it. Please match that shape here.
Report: 40 mV
